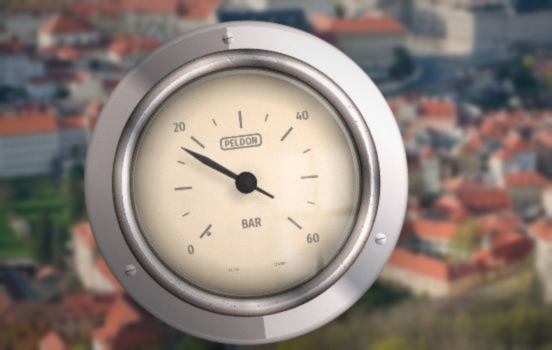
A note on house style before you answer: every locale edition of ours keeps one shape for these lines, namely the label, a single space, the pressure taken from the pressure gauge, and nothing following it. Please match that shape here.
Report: 17.5 bar
